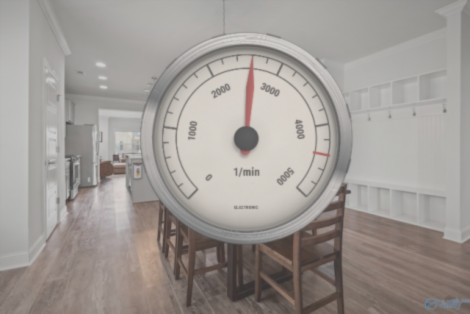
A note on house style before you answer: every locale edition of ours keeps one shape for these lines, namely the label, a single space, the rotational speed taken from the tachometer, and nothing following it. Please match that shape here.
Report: 2600 rpm
